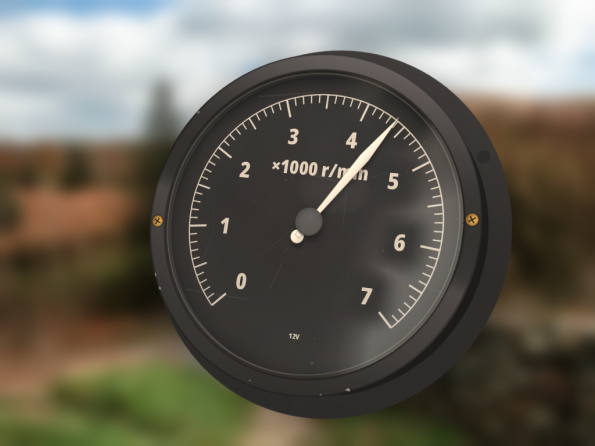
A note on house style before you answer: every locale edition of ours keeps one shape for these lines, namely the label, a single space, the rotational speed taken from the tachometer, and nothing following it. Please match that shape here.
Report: 4400 rpm
